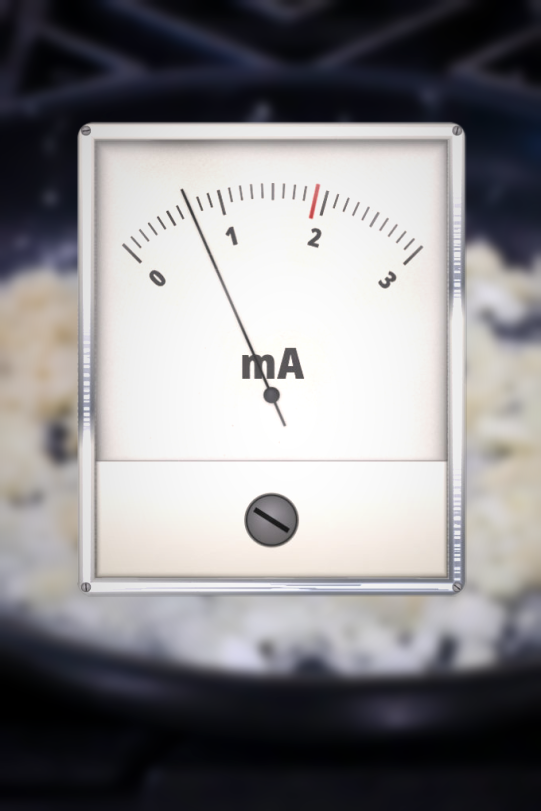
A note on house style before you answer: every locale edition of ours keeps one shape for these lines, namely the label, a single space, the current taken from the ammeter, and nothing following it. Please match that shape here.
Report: 0.7 mA
